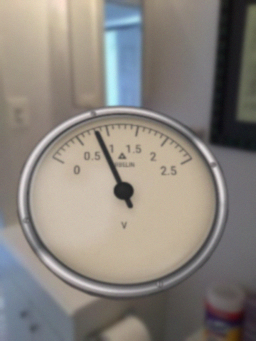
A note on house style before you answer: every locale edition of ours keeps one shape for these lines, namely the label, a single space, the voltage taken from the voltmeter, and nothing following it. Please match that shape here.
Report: 0.8 V
